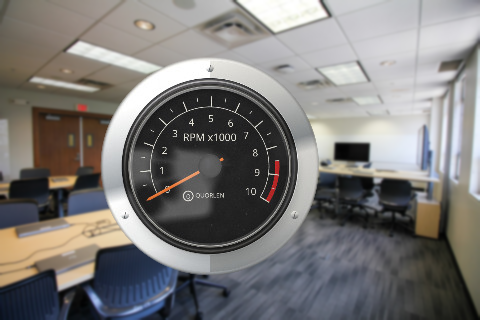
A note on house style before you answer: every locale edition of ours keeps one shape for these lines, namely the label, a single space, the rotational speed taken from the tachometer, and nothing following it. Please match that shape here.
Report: 0 rpm
